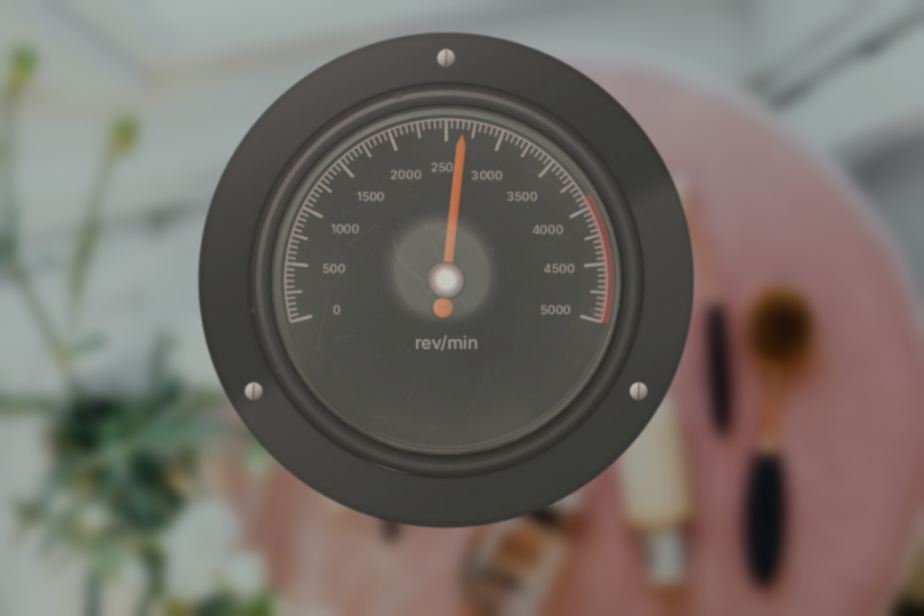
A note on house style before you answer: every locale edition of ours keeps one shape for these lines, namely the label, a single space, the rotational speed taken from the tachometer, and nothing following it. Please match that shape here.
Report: 2650 rpm
